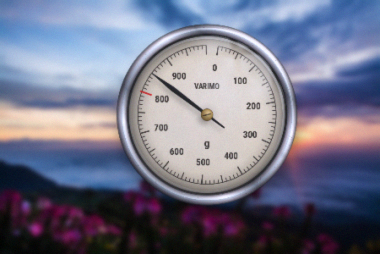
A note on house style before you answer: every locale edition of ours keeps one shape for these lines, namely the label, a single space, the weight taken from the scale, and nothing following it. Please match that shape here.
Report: 850 g
